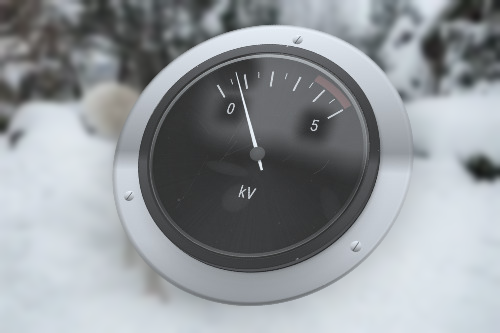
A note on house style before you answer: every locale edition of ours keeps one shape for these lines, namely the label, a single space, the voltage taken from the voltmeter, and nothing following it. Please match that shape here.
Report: 0.75 kV
